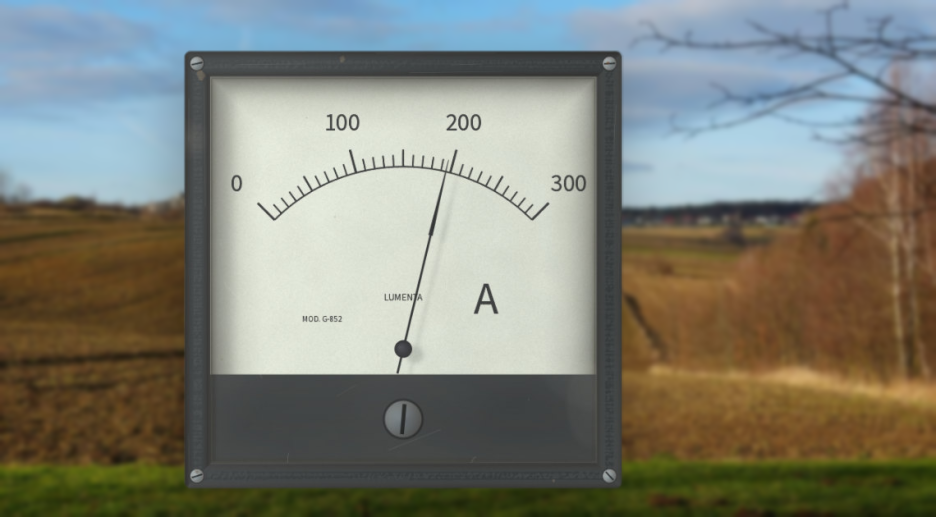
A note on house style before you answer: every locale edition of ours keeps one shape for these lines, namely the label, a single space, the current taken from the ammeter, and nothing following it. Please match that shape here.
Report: 195 A
